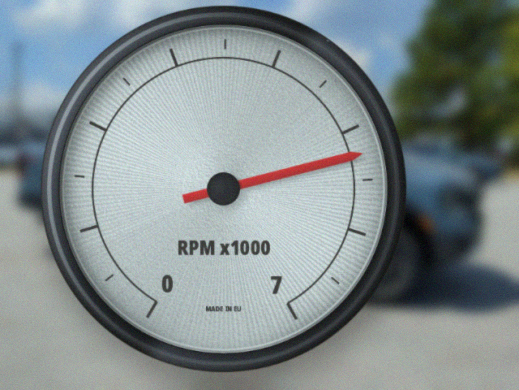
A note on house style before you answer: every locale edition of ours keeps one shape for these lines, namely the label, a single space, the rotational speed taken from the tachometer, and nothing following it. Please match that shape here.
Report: 5250 rpm
